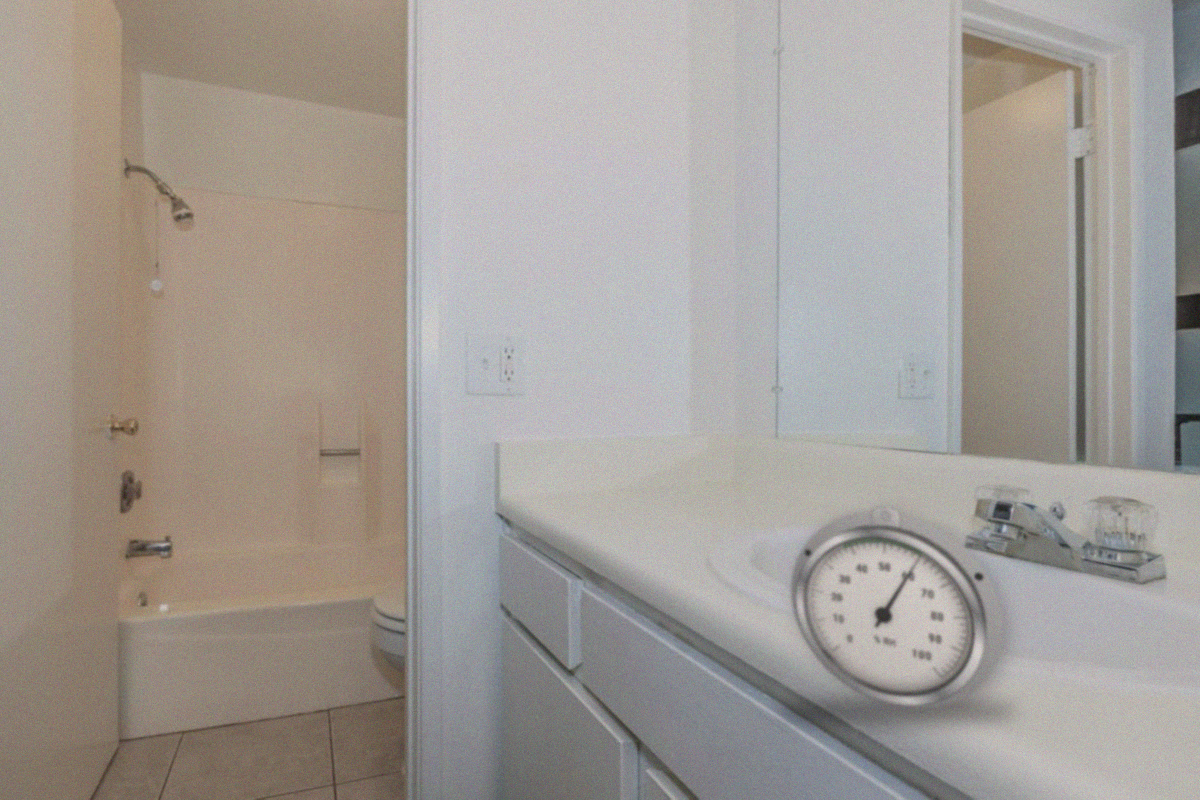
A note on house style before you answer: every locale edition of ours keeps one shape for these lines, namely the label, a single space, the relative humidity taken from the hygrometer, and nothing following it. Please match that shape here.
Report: 60 %
